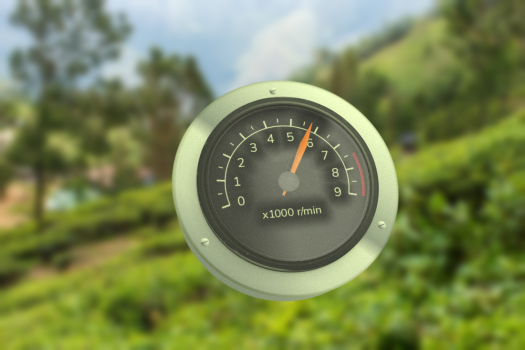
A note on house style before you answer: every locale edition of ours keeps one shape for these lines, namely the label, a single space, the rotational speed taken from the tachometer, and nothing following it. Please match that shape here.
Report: 5750 rpm
